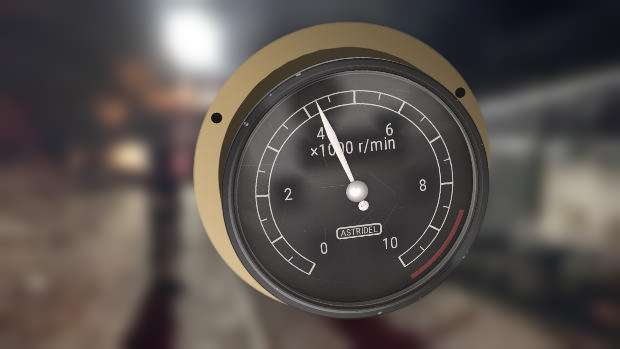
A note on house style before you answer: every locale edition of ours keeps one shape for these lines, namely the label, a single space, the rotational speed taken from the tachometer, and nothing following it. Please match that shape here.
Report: 4250 rpm
